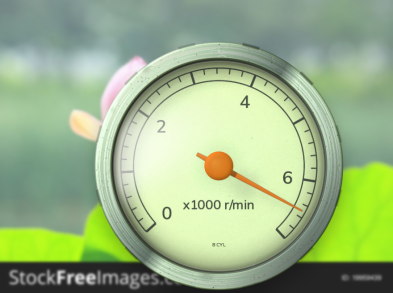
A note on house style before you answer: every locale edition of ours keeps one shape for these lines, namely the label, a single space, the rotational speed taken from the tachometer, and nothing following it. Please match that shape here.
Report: 6500 rpm
